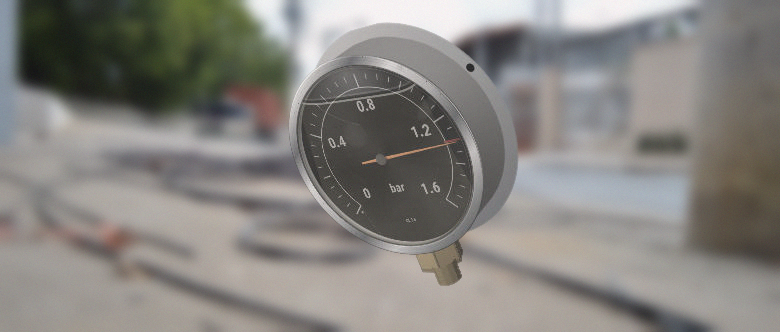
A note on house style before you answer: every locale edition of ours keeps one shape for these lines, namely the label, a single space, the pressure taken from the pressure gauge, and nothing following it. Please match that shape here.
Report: 1.3 bar
